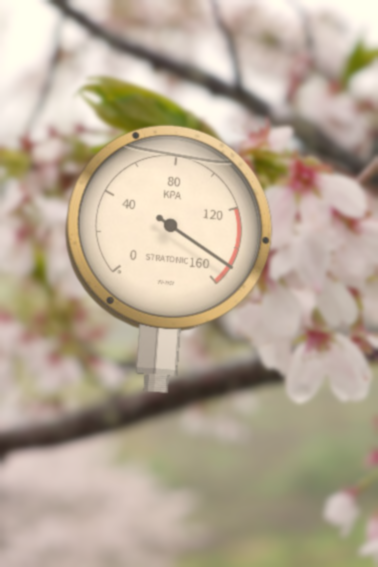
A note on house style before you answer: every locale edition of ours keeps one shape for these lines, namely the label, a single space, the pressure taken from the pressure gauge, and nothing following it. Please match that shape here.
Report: 150 kPa
